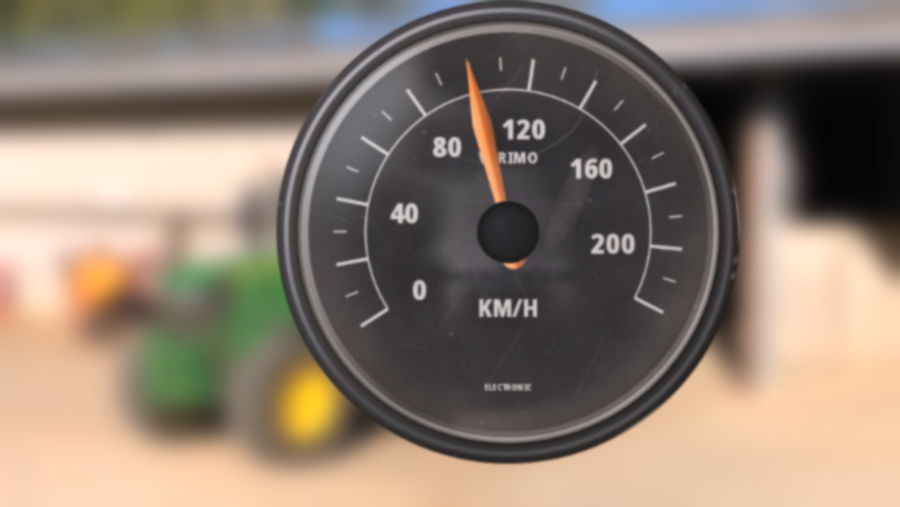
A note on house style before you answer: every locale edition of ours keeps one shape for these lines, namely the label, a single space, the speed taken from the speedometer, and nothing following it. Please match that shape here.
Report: 100 km/h
